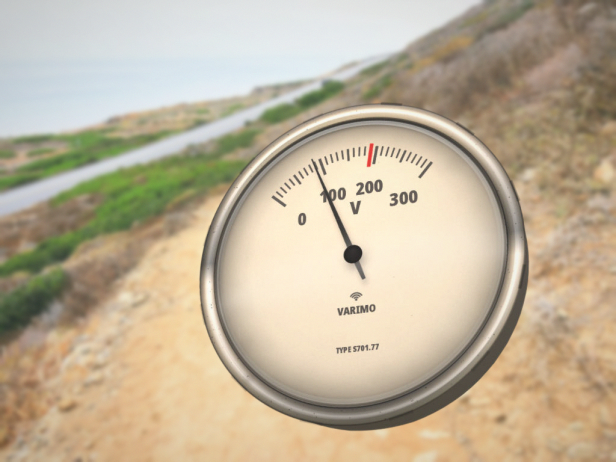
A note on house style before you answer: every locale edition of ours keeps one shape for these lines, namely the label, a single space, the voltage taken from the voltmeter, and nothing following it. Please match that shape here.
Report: 90 V
